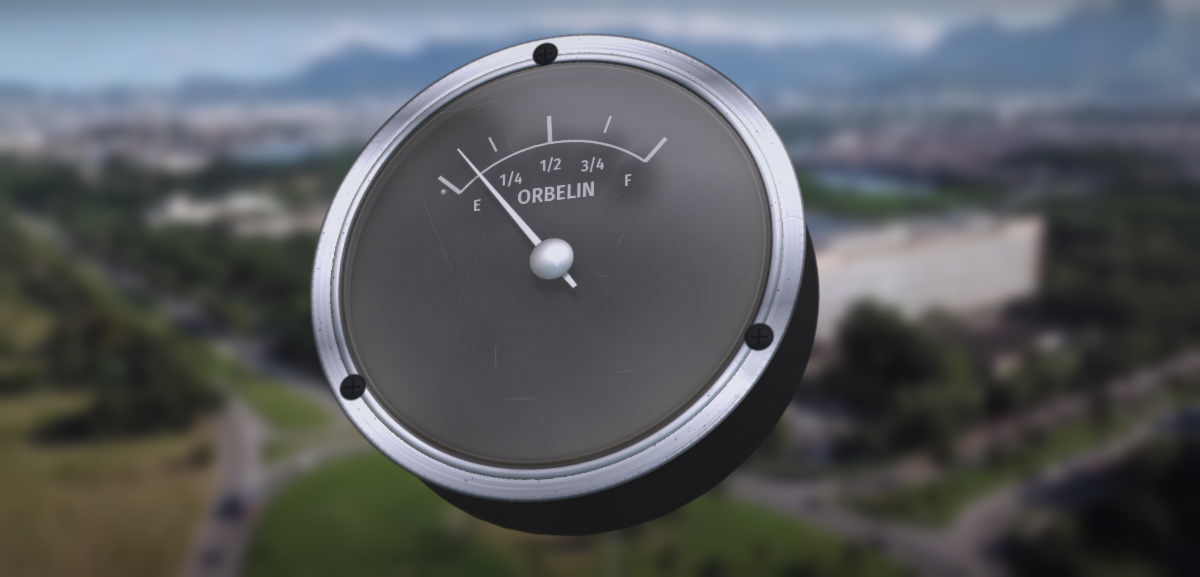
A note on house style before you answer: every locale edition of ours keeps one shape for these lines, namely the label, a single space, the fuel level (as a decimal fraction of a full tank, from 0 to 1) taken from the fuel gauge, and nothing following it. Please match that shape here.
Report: 0.125
